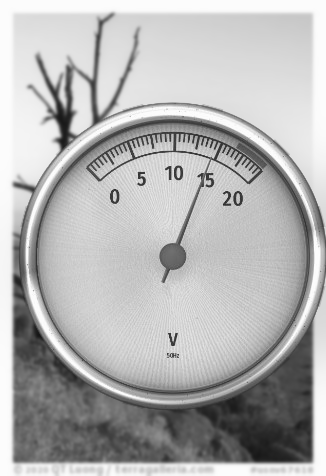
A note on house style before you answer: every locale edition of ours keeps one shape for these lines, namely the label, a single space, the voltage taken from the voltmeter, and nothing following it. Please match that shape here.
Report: 14.5 V
